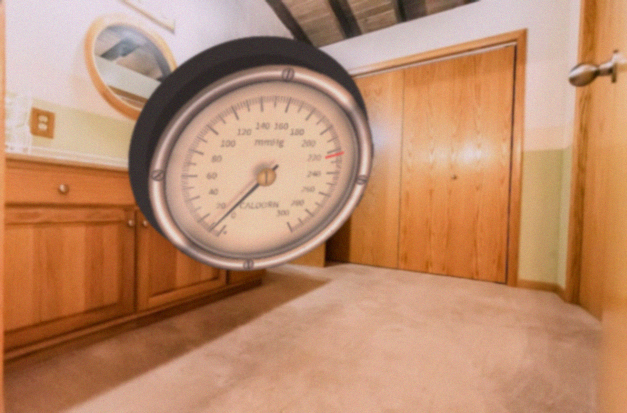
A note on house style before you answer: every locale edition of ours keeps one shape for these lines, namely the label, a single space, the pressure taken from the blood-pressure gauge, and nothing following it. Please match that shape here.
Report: 10 mmHg
